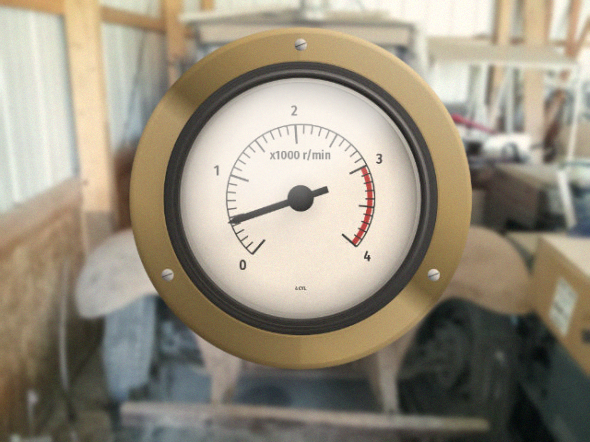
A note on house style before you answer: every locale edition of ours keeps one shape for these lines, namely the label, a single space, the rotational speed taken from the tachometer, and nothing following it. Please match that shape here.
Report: 450 rpm
